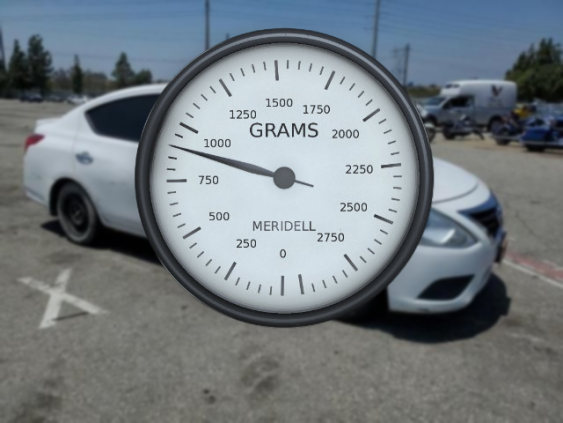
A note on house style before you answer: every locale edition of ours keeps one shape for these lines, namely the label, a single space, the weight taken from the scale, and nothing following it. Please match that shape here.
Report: 900 g
